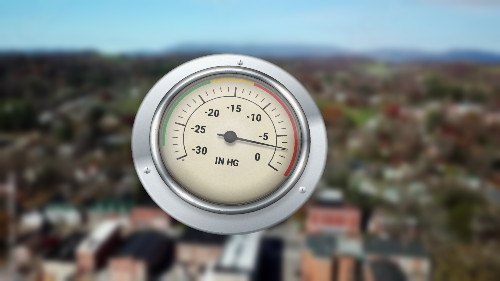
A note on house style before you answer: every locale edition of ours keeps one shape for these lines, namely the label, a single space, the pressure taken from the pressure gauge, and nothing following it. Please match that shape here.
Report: -3 inHg
